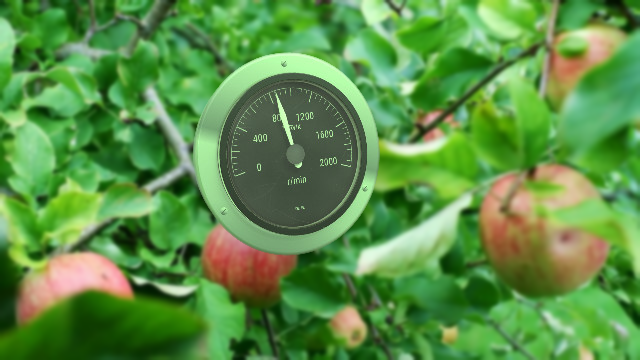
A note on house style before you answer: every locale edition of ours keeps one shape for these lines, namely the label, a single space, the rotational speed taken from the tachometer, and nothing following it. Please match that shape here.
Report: 850 rpm
